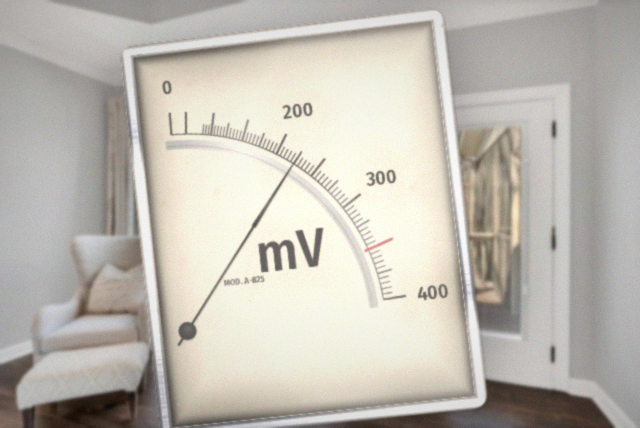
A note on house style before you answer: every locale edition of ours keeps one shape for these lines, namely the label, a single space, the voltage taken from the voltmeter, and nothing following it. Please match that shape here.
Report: 225 mV
